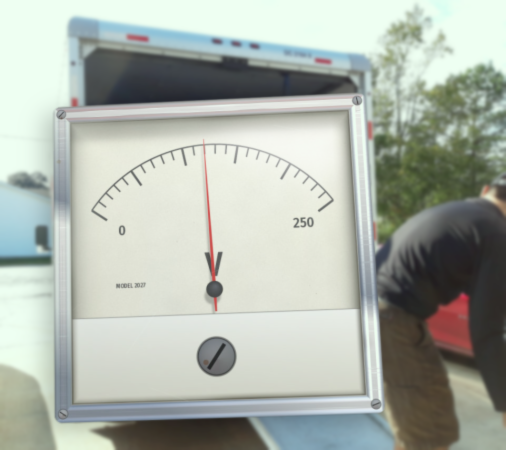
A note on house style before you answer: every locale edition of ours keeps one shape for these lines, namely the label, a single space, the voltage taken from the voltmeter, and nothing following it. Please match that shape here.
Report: 120 V
